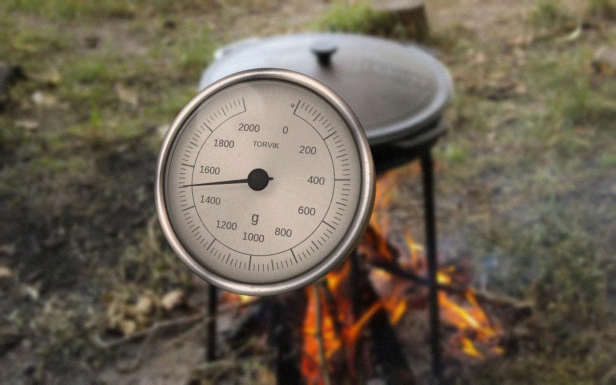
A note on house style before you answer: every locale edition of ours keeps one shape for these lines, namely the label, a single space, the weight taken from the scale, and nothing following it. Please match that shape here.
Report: 1500 g
